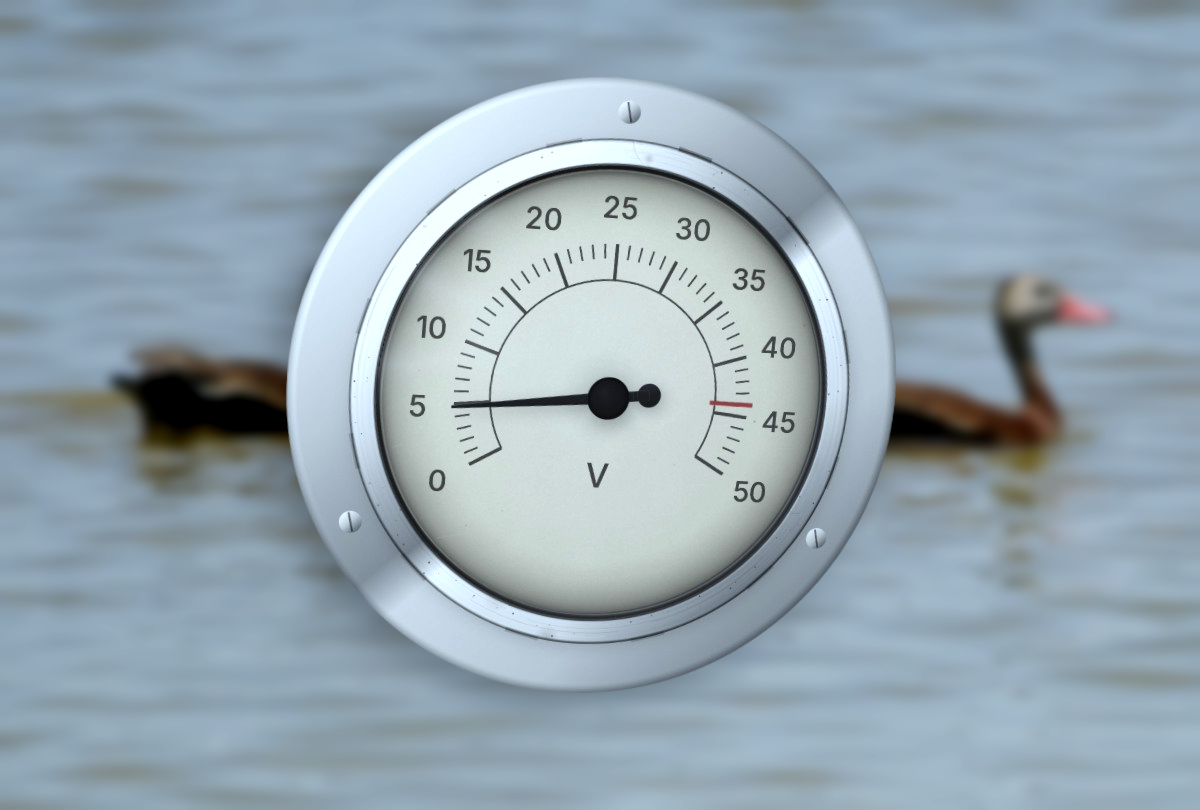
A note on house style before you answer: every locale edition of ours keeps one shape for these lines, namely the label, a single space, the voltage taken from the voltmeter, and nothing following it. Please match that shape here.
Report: 5 V
